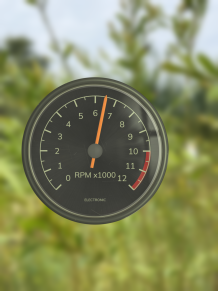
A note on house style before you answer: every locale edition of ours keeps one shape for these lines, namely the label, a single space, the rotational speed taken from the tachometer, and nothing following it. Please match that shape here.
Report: 6500 rpm
